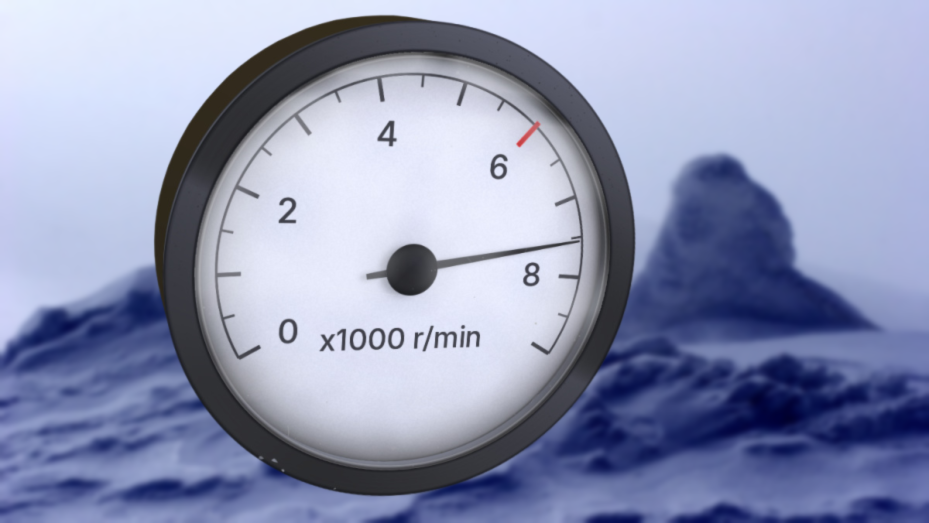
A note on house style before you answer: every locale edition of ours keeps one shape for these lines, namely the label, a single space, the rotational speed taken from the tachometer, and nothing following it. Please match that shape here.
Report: 7500 rpm
